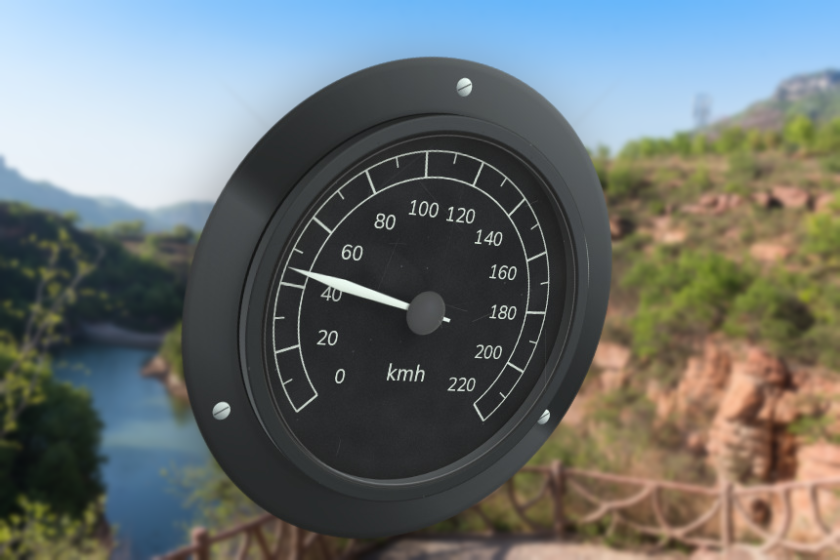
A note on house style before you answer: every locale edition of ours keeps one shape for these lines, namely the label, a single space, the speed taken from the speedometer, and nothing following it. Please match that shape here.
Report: 45 km/h
